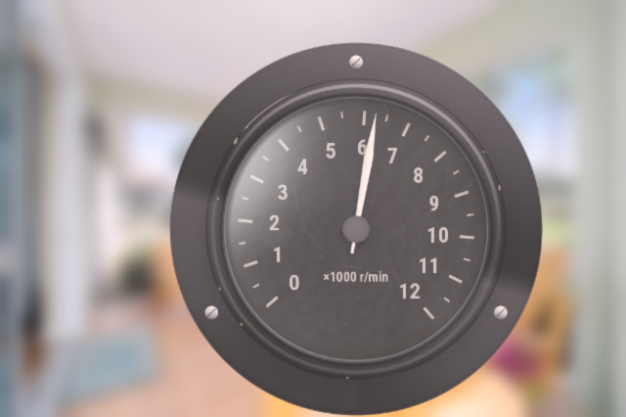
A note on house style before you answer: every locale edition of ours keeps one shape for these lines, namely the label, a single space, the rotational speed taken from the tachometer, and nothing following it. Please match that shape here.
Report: 6250 rpm
